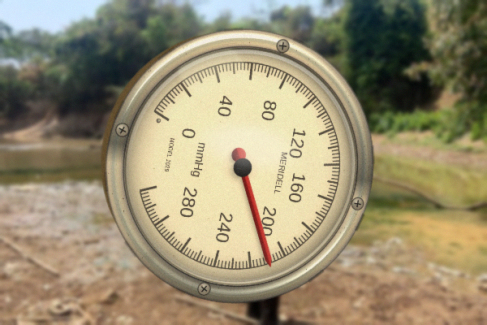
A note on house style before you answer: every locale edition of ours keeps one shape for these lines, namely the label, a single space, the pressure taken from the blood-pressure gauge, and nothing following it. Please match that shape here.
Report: 210 mmHg
